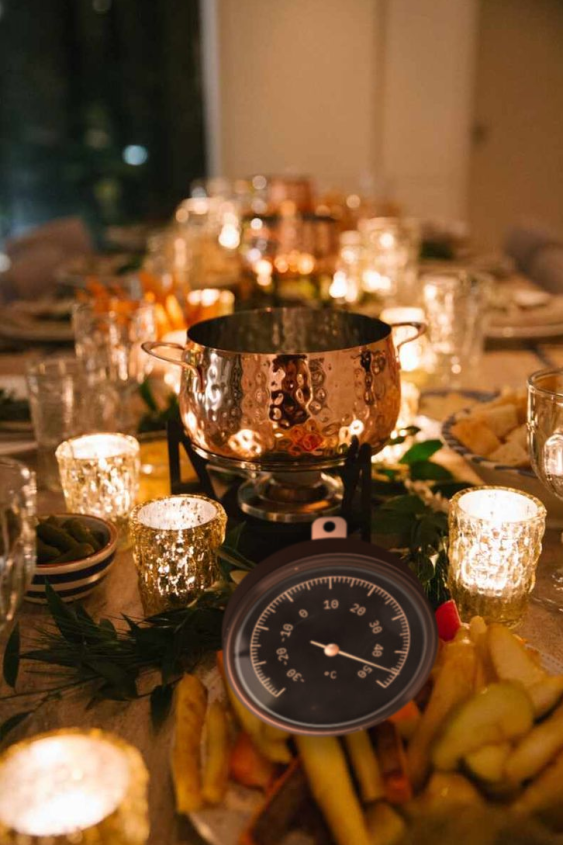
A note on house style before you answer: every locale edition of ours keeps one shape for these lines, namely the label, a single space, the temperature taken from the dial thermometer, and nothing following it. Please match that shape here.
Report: 45 °C
